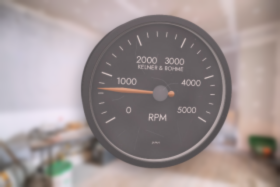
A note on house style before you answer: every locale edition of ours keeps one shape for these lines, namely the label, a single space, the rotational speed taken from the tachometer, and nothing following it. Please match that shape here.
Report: 700 rpm
